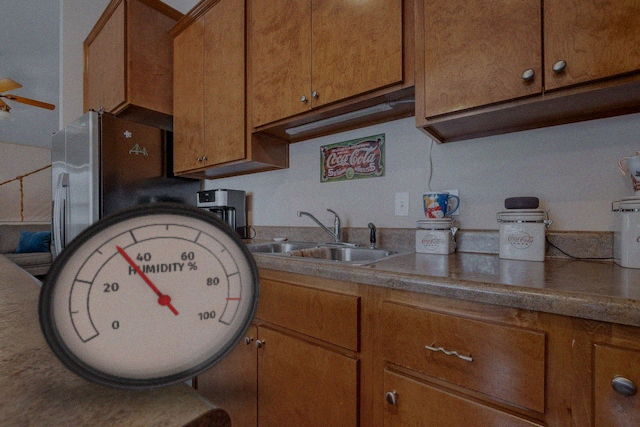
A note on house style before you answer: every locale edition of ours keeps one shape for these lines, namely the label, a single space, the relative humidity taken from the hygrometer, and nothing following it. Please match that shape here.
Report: 35 %
